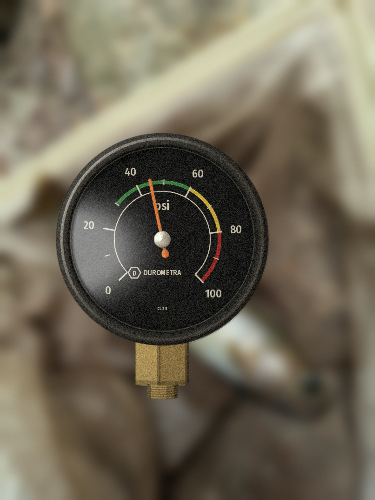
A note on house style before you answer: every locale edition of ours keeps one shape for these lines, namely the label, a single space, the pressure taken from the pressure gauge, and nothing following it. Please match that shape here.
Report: 45 psi
